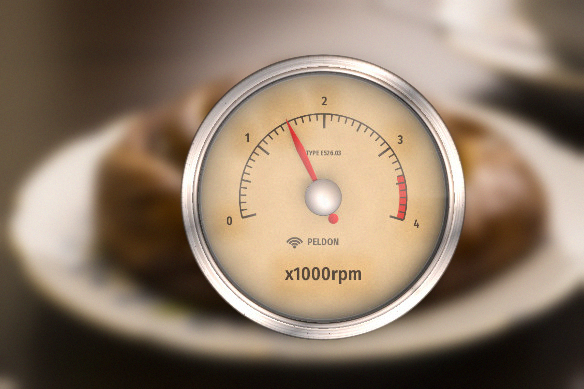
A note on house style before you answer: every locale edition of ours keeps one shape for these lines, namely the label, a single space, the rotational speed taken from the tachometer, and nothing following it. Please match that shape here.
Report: 1500 rpm
